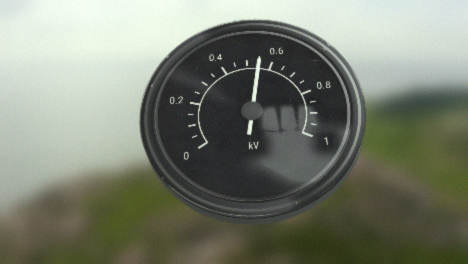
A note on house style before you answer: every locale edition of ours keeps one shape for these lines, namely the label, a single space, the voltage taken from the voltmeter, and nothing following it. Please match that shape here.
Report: 0.55 kV
